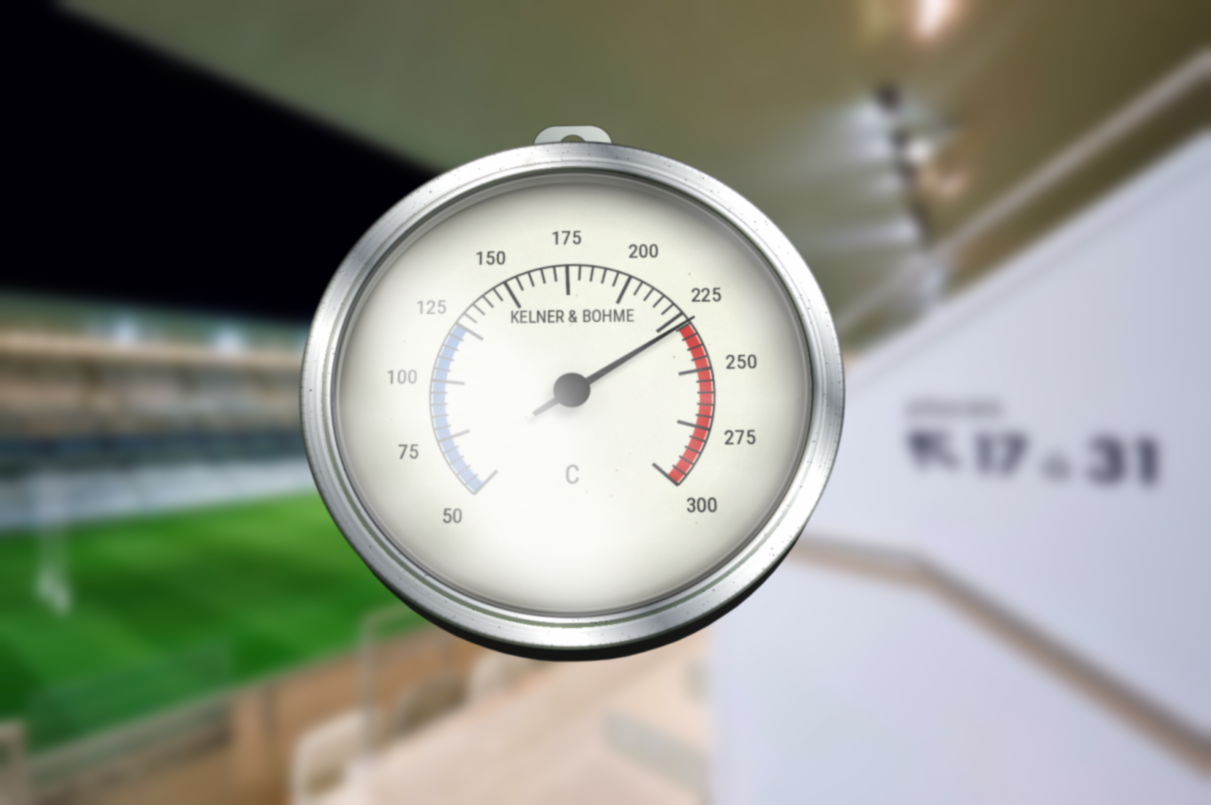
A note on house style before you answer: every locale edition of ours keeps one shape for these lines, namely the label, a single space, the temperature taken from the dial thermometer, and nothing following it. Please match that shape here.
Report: 230 °C
